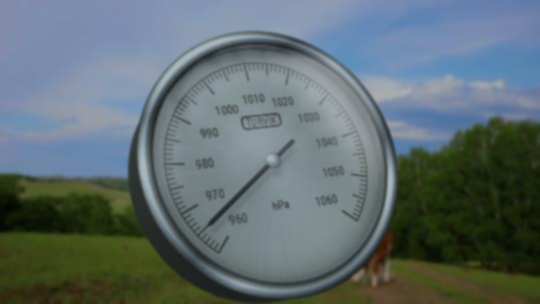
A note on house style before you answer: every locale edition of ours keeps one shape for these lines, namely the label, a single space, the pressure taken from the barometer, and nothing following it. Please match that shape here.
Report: 965 hPa
